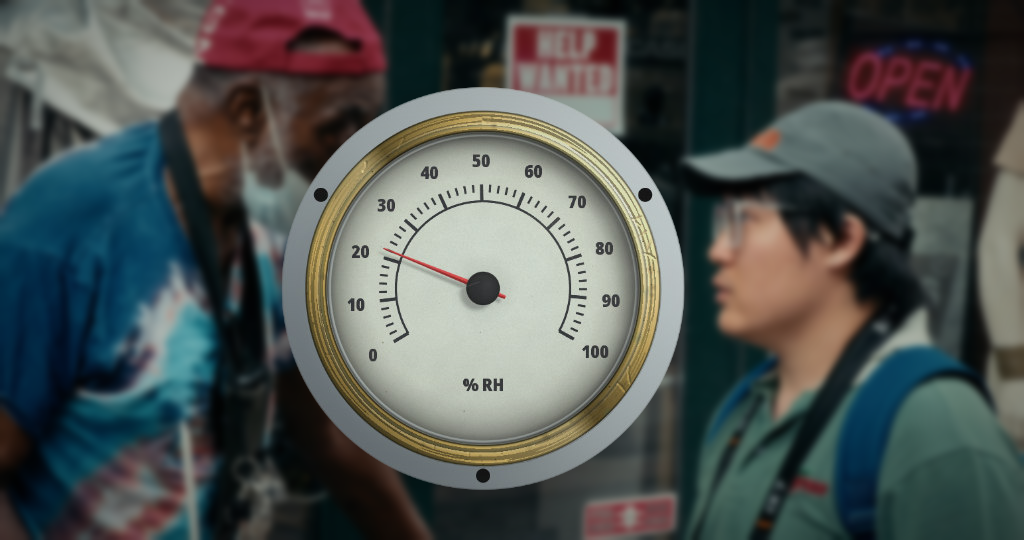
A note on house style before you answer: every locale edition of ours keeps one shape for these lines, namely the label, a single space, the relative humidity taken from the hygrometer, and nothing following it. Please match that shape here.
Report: 22 %
